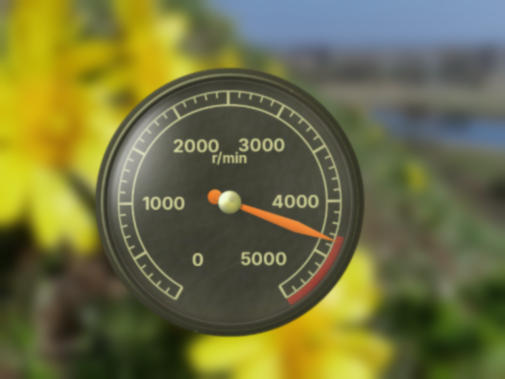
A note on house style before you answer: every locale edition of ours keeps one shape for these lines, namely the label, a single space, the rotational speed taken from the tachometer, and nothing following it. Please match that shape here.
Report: 4350 rpm
